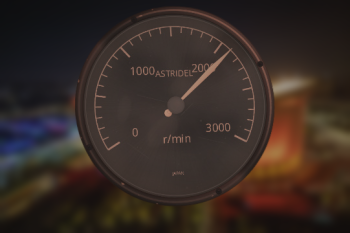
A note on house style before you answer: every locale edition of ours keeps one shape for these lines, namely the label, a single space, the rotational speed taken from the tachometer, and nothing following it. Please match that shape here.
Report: 2100 rpm
